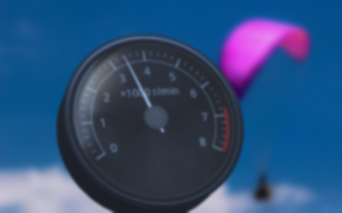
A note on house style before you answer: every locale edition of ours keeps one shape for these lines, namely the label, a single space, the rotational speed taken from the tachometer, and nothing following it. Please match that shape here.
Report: 3400 rpm
